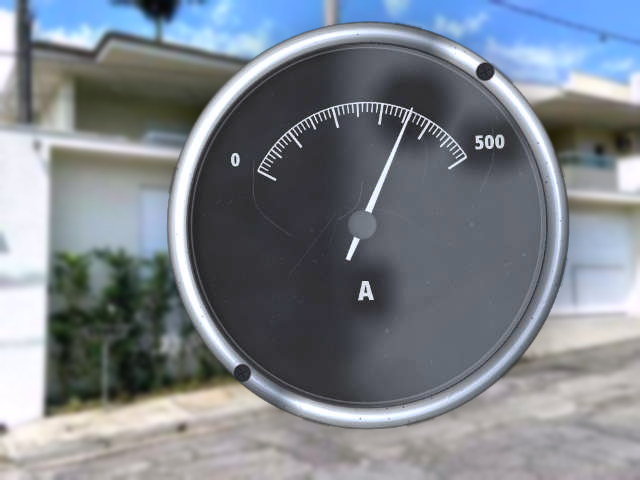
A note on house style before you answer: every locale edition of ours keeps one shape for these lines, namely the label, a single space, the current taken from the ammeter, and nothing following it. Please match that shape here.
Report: 360 A
